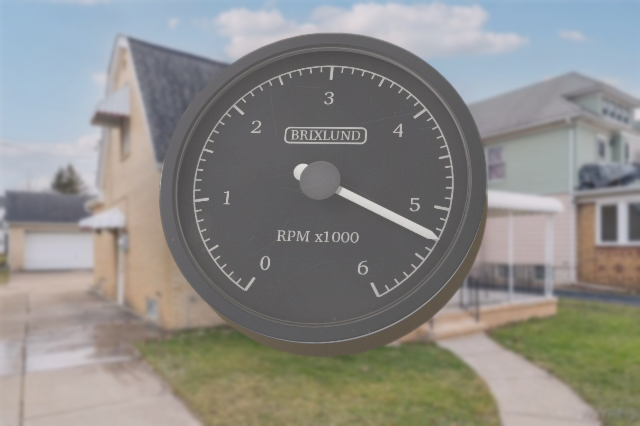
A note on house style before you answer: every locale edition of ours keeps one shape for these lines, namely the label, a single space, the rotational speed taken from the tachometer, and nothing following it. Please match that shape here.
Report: 5300 rpm
